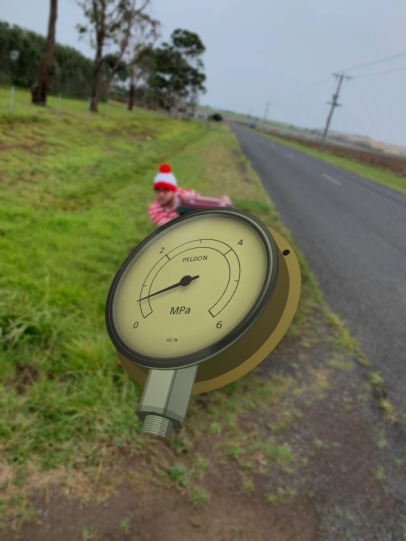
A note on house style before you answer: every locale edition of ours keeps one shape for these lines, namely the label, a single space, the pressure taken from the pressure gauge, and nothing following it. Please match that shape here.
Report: 0.5 MPa
